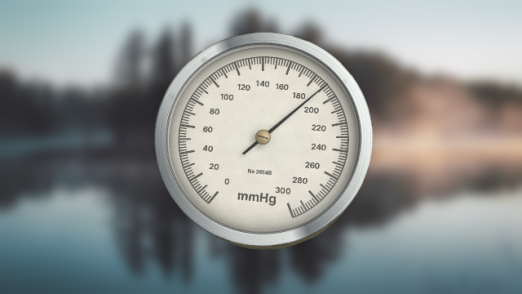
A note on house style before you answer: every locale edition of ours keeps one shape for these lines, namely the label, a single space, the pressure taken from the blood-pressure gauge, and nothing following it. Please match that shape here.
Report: 190 mmHg
